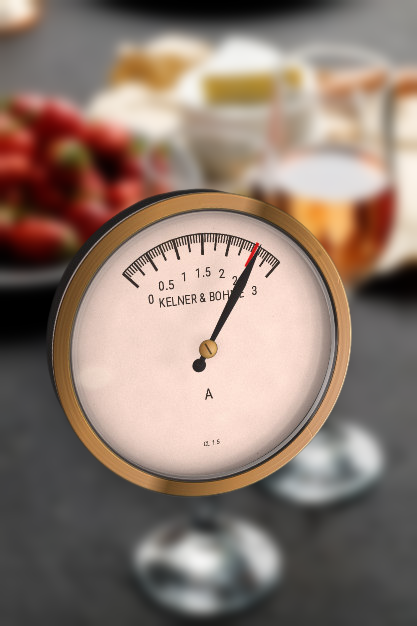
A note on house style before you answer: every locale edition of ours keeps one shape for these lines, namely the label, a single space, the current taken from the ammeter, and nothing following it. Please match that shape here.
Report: 2.5 A
